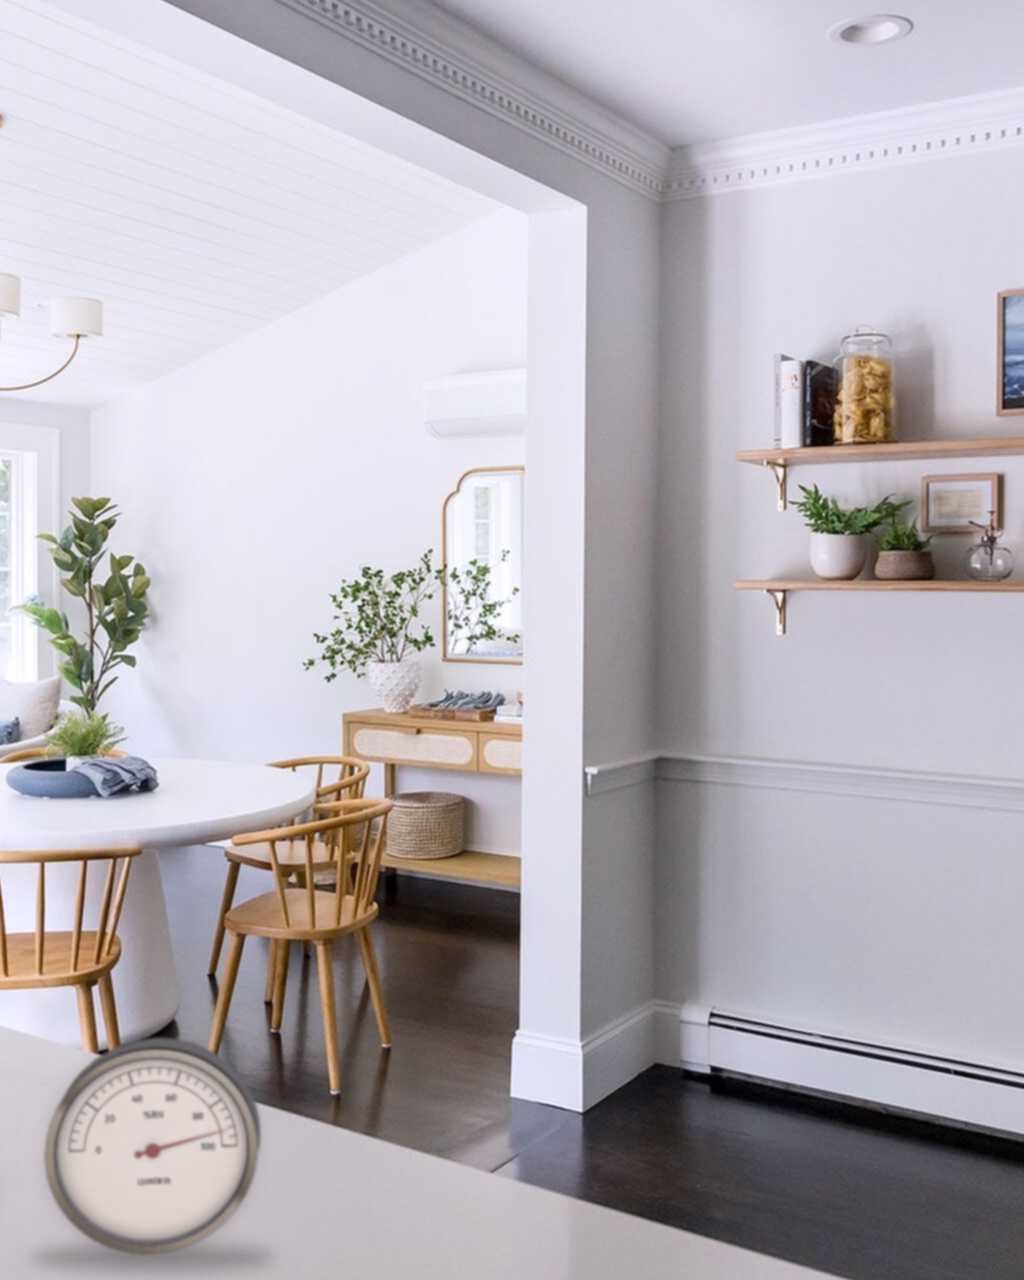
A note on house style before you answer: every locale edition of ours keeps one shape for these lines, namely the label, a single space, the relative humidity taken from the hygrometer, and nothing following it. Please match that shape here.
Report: 92 %
